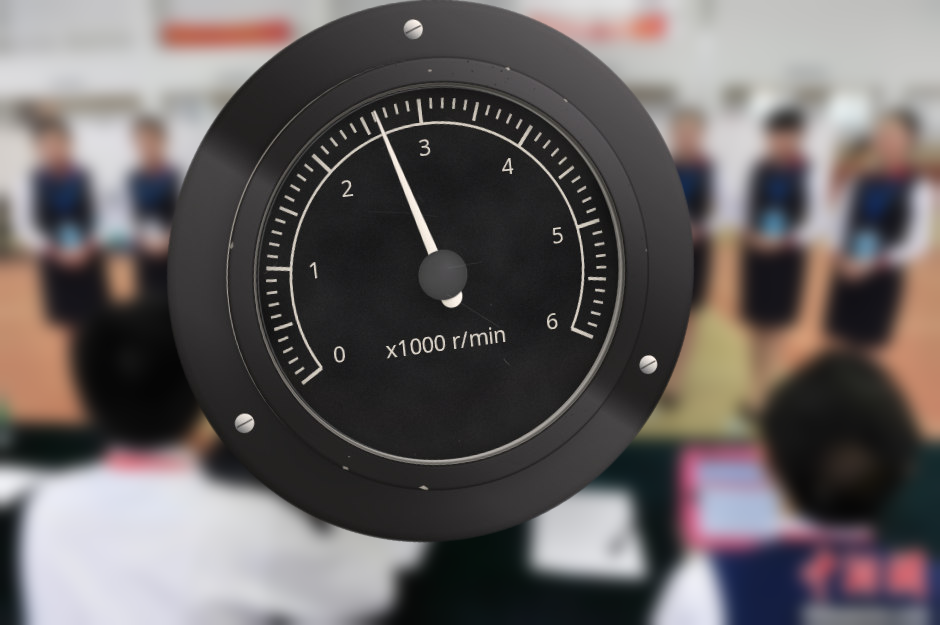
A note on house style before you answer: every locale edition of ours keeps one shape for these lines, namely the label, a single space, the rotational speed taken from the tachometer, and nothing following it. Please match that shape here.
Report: 2600 rpm
